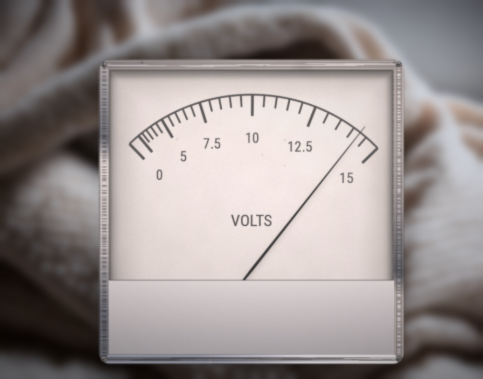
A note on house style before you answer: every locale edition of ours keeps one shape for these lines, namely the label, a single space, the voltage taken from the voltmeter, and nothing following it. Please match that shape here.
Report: 14.25 V
